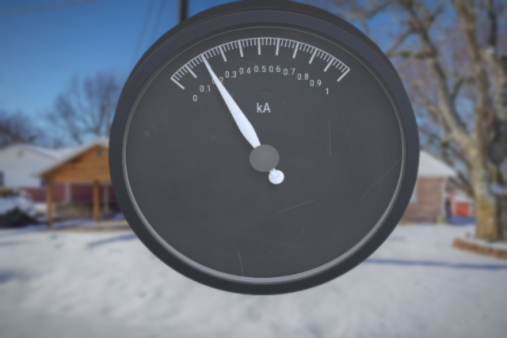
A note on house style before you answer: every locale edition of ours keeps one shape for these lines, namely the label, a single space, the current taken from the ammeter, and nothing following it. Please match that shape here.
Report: 0.2 kA
